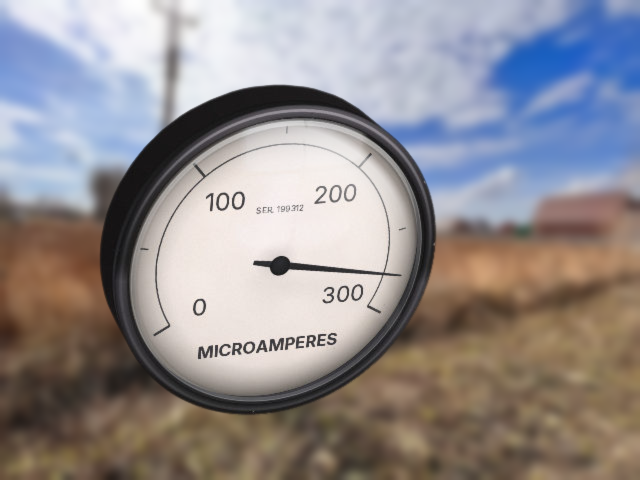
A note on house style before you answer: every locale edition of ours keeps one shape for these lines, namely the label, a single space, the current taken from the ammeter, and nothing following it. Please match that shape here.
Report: 275 µA
